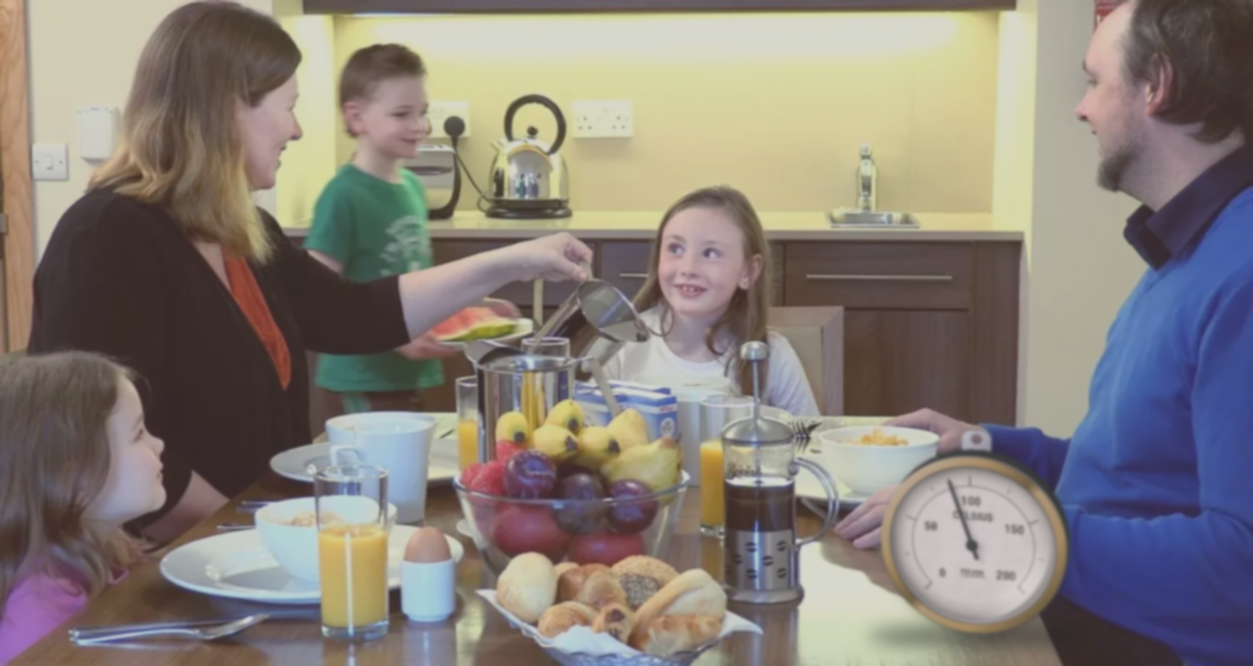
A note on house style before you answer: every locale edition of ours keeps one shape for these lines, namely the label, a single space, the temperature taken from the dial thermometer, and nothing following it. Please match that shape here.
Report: 87.5 °C
